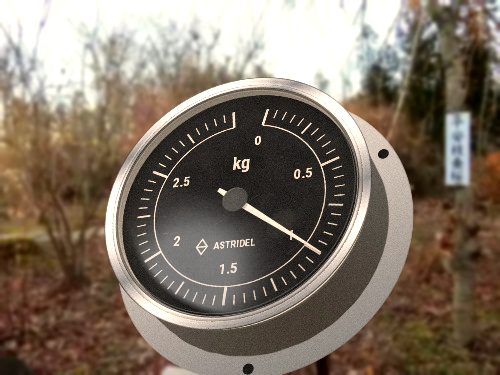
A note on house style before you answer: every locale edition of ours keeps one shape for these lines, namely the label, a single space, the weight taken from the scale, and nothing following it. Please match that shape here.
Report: 1 kg
